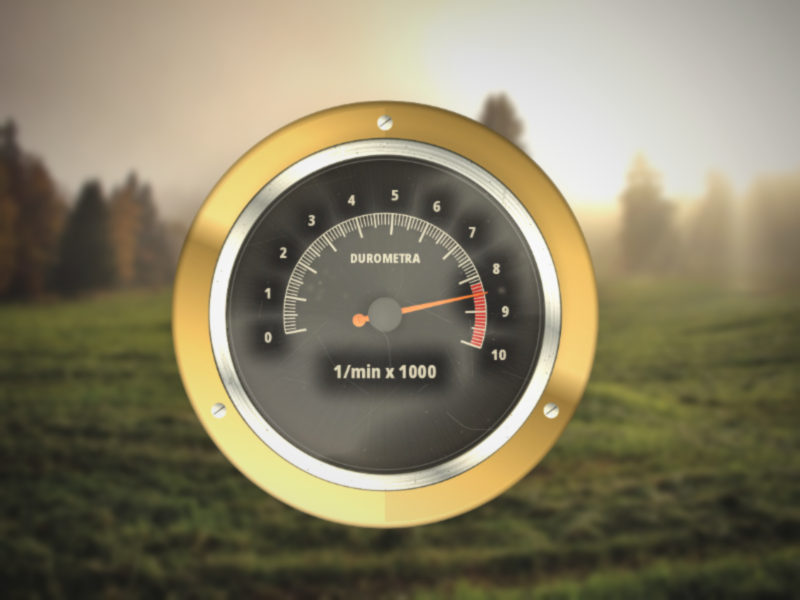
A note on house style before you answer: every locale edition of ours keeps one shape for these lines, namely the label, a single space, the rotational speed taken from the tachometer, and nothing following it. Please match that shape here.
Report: 8500 rpm
